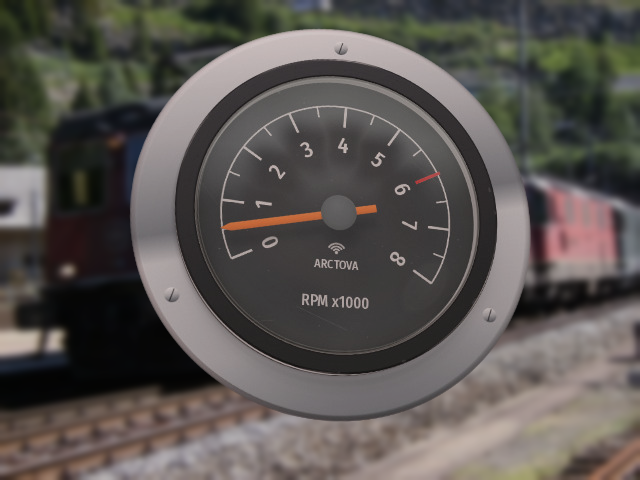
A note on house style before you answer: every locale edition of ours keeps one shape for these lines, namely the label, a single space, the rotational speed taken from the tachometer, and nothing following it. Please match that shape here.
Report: 500 rpm
